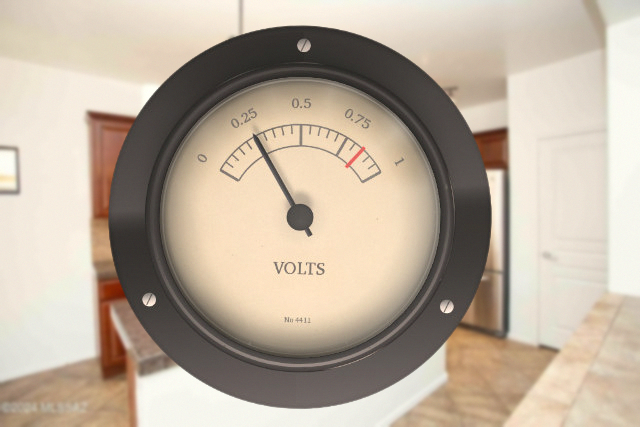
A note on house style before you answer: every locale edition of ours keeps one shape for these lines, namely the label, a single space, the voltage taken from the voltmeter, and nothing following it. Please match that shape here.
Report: 0.25 V
